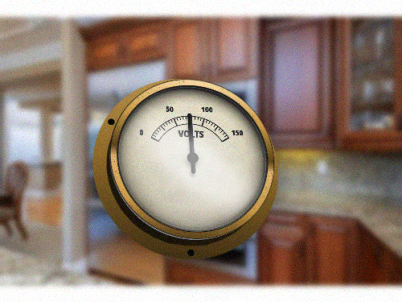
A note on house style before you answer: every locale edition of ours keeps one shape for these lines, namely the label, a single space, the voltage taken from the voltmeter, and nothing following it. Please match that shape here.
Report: 75 V
